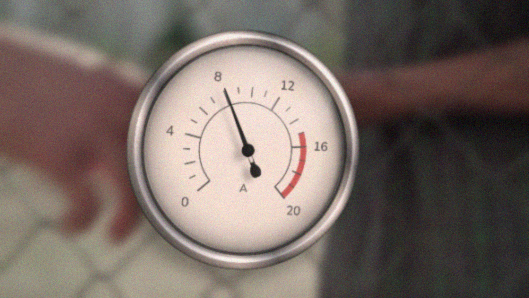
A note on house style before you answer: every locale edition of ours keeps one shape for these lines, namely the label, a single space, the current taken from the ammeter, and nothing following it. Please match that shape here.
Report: 8 A
